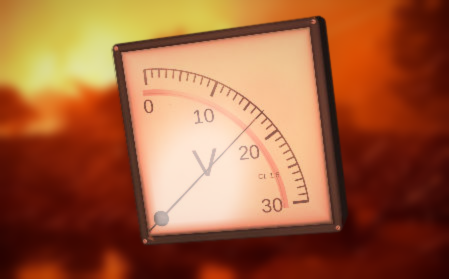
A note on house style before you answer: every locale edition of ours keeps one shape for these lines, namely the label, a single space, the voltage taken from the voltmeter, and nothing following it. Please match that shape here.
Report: 17 V
